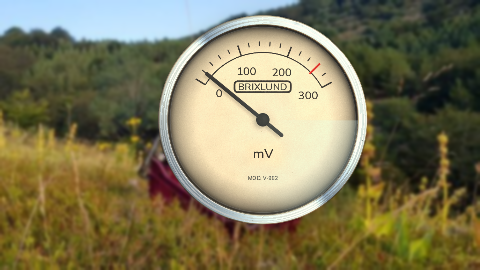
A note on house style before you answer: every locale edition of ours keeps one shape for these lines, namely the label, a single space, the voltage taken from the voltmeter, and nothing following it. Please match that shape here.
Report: 20 mV
